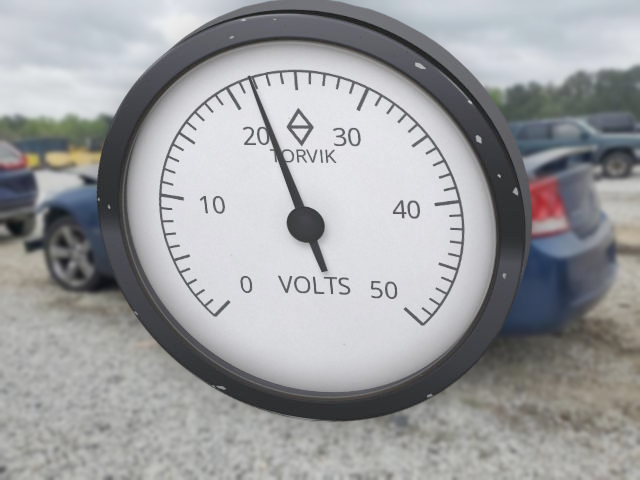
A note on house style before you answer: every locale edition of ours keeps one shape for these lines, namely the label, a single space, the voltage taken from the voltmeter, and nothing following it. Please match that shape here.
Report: 22 V
